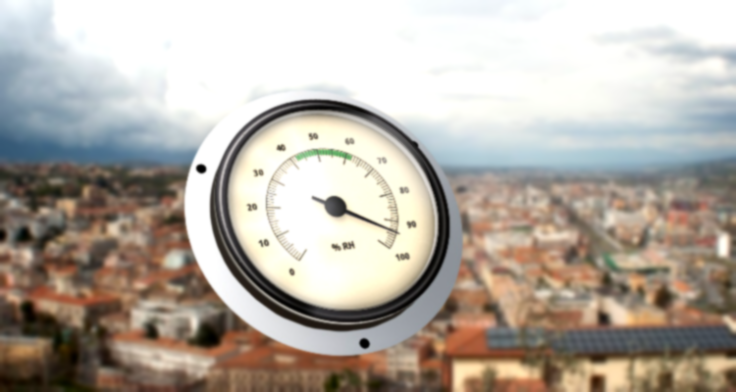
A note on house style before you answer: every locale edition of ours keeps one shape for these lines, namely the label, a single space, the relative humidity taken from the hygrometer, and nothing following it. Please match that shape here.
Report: 95 %
